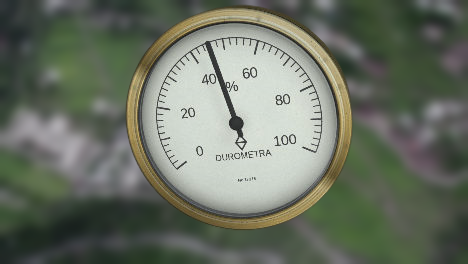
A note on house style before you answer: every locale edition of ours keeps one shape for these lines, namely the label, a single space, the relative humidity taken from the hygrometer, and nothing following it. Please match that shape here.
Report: 46 %
